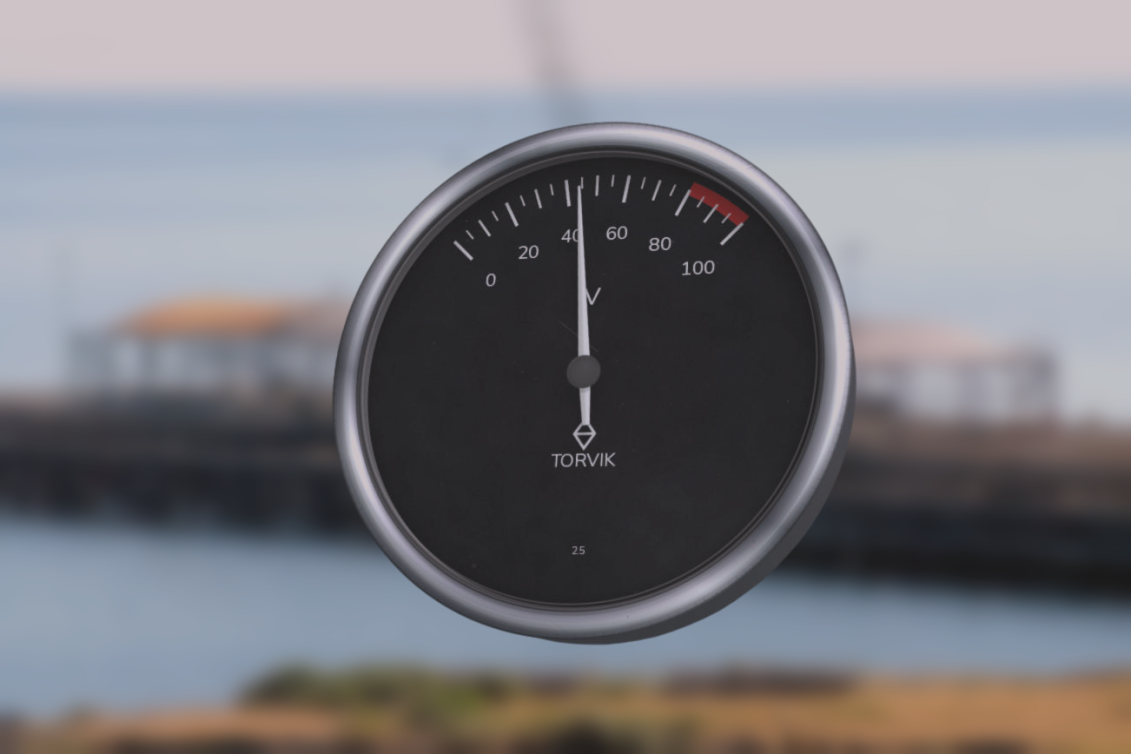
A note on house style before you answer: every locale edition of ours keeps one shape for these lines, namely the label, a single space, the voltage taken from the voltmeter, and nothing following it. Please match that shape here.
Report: 45 V
